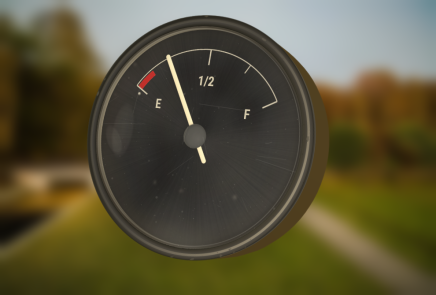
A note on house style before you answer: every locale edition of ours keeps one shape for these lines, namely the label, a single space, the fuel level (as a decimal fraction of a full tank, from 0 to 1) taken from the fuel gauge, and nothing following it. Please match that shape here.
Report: 0.25
